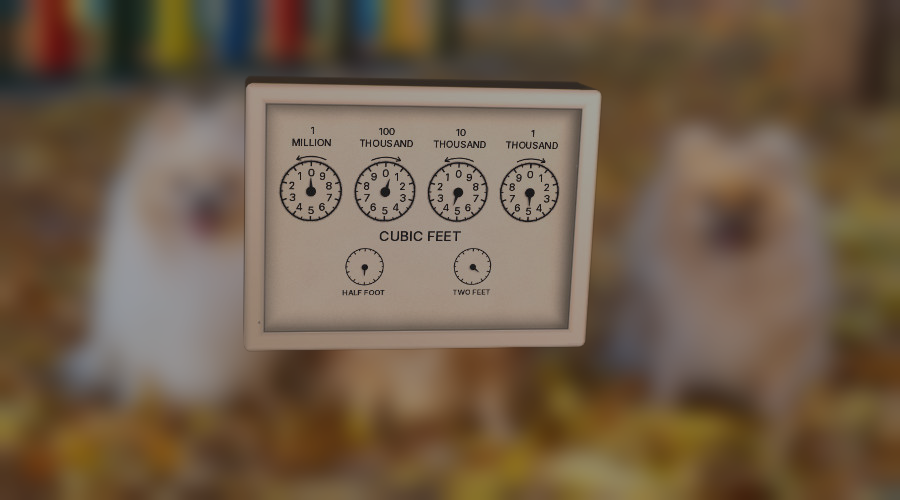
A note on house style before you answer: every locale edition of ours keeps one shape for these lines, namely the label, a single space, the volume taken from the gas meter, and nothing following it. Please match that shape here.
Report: 4500 ft³
